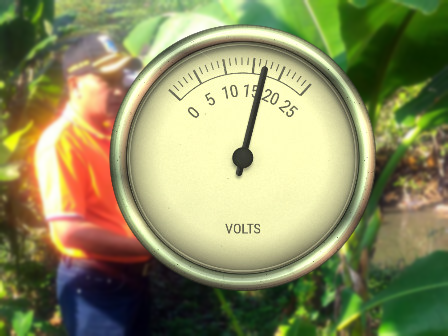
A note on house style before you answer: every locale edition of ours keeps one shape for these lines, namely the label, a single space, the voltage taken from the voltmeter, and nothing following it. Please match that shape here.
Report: 17 V
